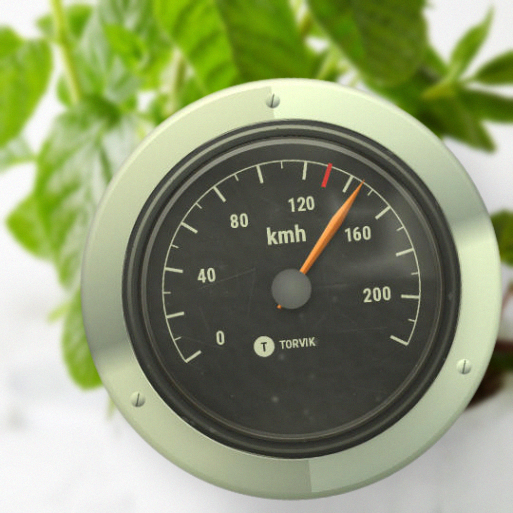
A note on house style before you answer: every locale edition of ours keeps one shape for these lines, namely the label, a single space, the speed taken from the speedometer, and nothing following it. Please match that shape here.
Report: 145 km/h
